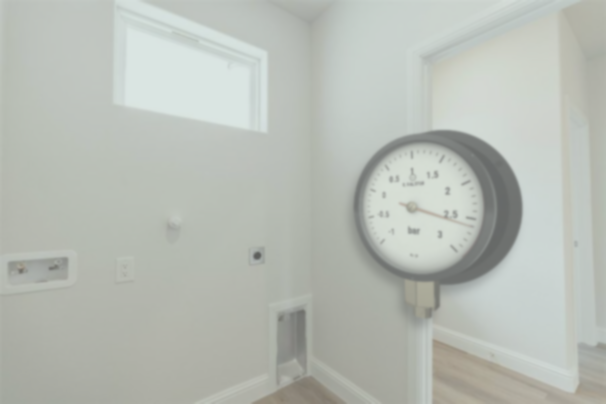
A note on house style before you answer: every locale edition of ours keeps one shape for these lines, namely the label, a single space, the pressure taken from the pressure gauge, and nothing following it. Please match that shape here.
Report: 2.6 bar
